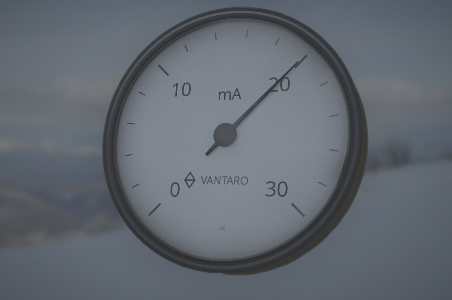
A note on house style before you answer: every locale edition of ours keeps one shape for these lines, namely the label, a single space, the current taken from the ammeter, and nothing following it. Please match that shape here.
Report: 20 mA
